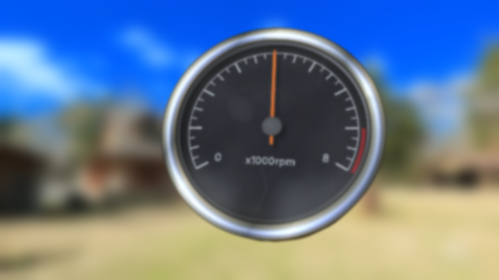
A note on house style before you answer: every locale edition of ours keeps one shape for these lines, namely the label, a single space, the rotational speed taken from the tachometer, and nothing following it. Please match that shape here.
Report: 4000 rpm
